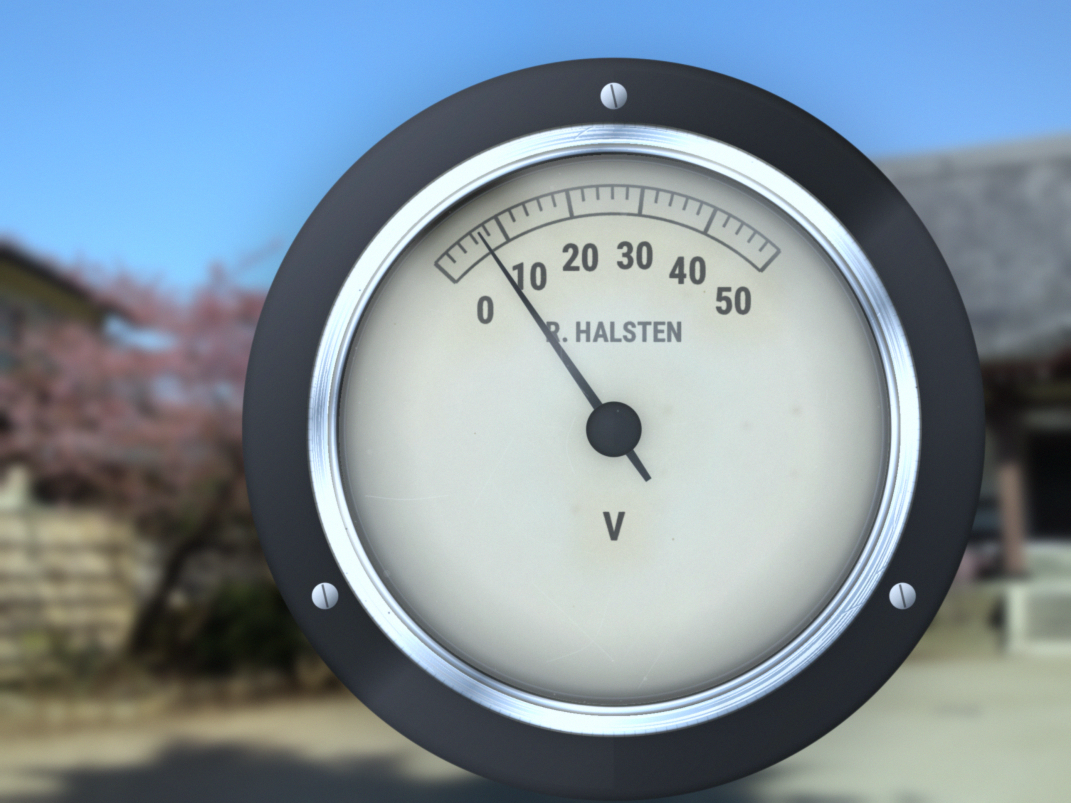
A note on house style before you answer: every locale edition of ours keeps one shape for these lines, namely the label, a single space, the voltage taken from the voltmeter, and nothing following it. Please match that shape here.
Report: 7 V
